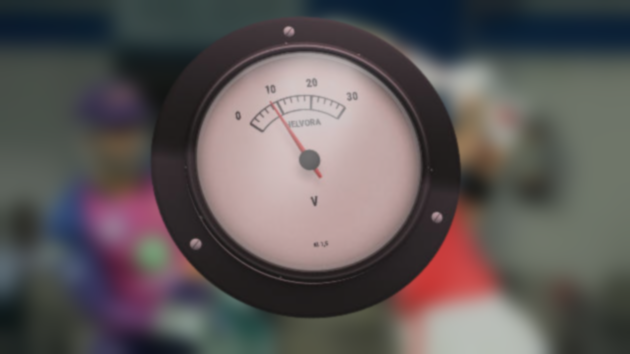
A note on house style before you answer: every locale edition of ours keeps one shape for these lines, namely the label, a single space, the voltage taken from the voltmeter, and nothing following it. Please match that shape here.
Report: 8 V
